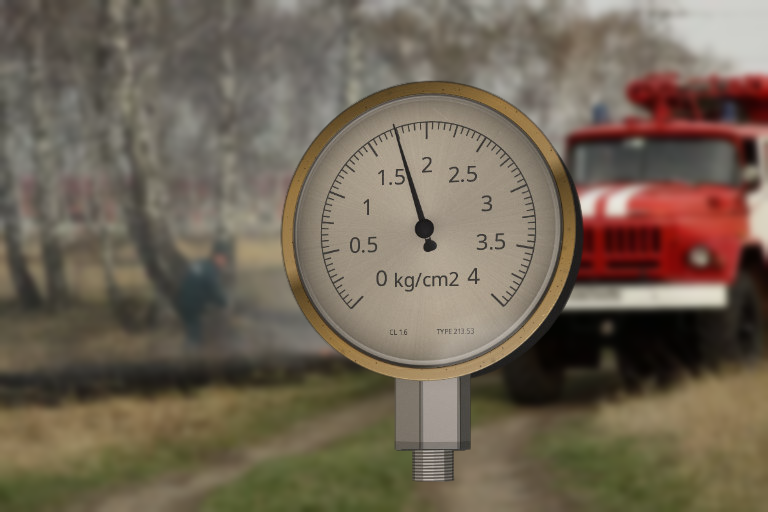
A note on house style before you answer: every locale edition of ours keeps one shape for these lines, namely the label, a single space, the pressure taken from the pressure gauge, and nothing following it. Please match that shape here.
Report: 1.75 kg/cm²
